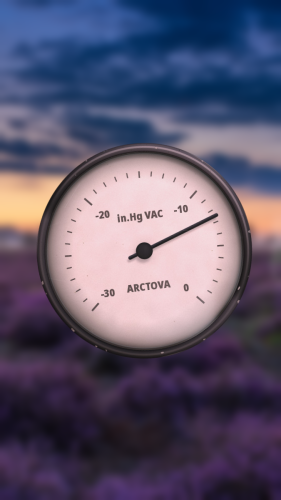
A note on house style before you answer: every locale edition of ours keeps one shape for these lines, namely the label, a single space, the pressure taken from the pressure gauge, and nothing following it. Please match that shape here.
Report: -7.5 inHg
